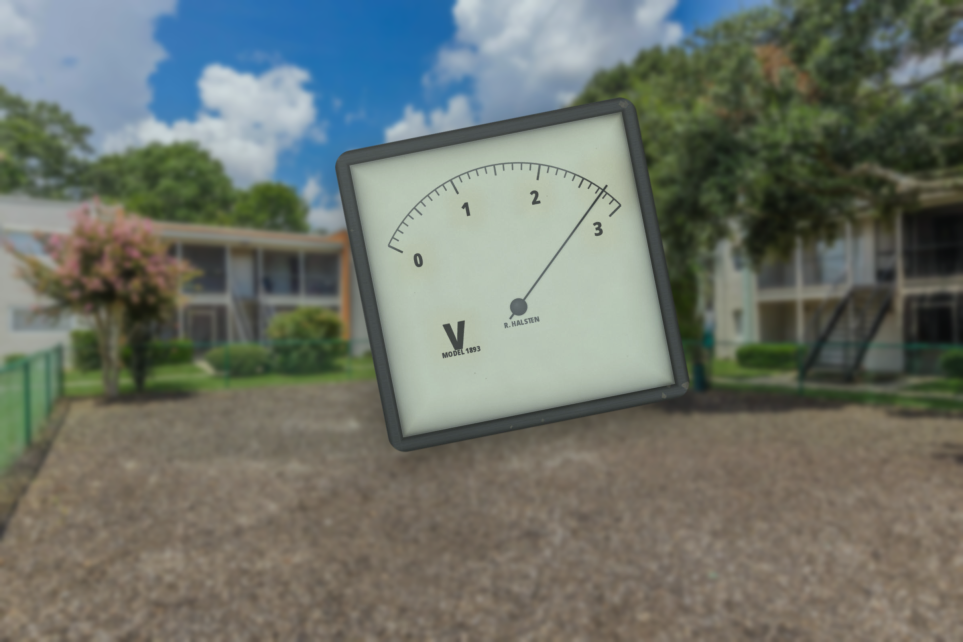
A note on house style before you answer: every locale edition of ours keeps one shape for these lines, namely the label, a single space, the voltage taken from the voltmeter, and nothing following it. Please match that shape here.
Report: 2.75 V
